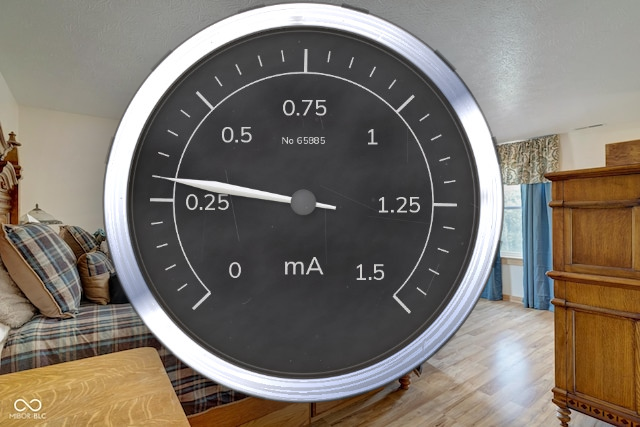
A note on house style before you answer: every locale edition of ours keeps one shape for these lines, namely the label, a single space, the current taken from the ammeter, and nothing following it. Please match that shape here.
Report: 0.3 mA
